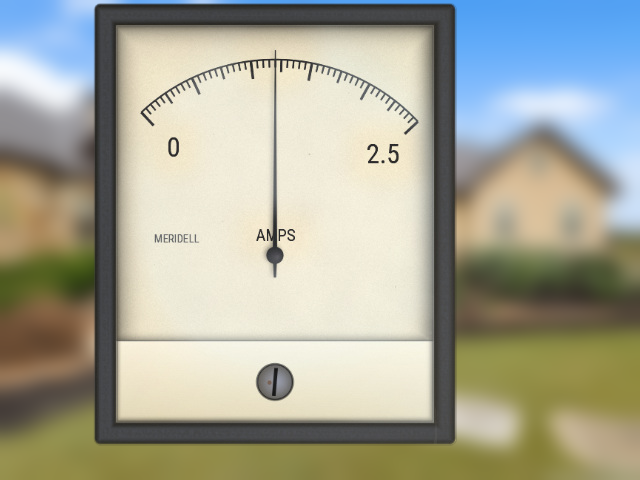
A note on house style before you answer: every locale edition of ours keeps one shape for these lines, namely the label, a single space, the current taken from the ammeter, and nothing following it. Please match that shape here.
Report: 1.2 A
